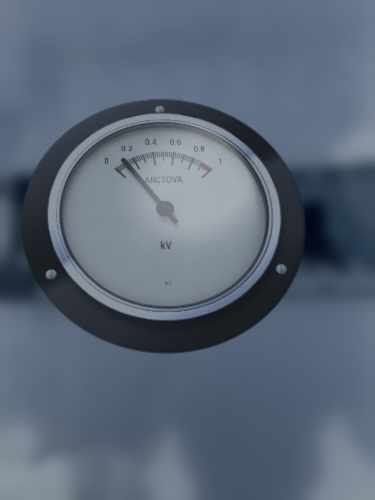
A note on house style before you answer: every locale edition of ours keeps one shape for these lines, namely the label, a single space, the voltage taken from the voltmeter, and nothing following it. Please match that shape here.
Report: 0.1 kV
